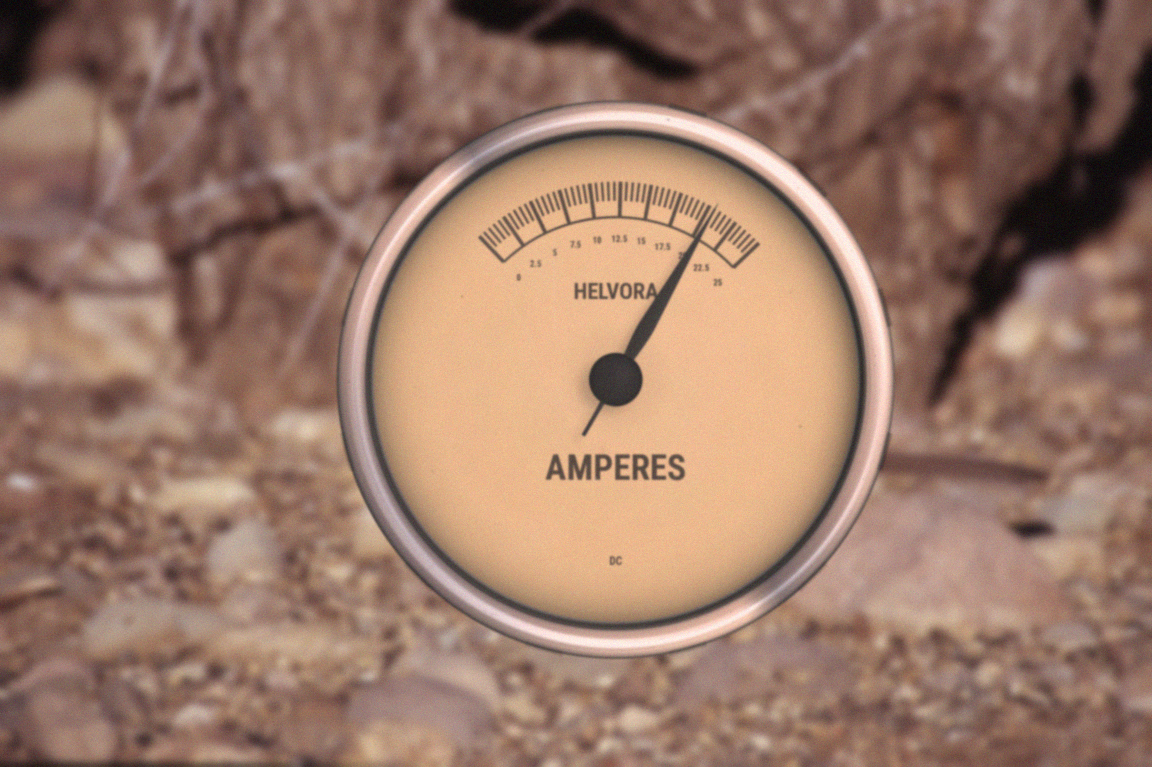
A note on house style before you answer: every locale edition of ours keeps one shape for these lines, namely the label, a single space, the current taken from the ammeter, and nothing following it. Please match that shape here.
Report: 20.5 A
